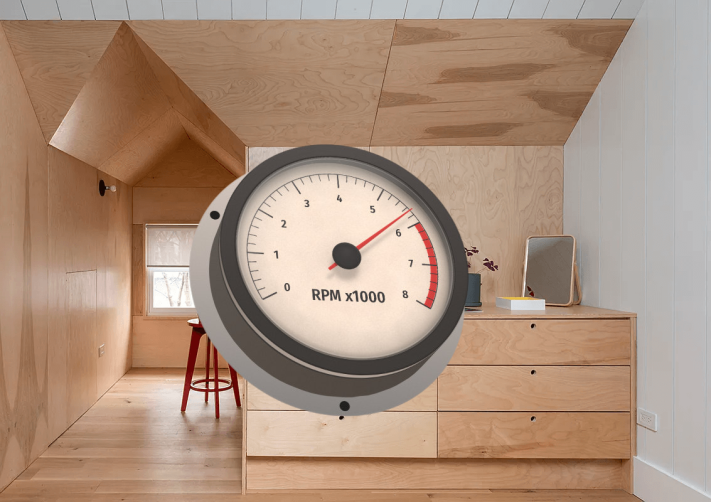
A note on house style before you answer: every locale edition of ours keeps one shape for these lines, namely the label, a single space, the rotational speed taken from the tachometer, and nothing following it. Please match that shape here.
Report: 5700 rpm
